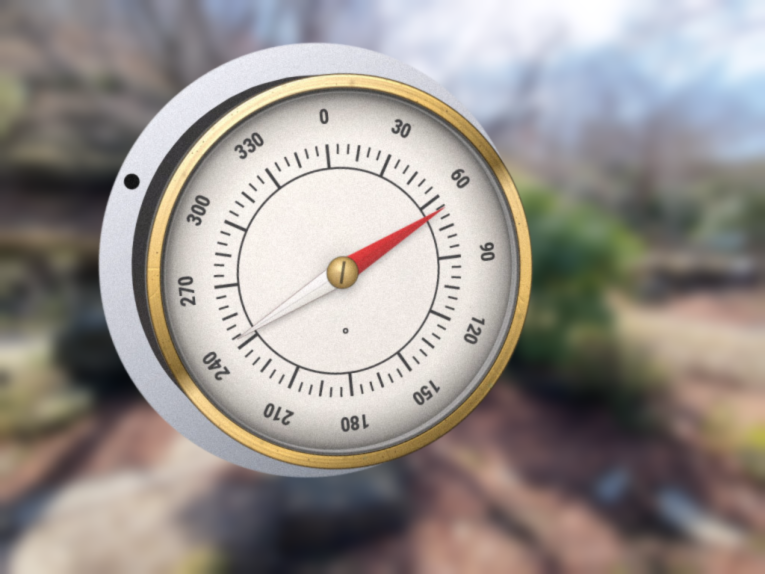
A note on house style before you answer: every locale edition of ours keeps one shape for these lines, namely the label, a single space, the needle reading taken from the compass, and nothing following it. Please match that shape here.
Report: 65 °
